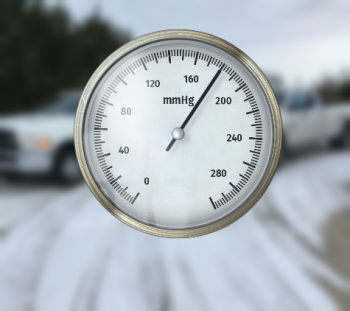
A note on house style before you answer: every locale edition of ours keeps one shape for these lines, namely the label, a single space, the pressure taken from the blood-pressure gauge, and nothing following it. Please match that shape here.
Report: 180 mmHg
